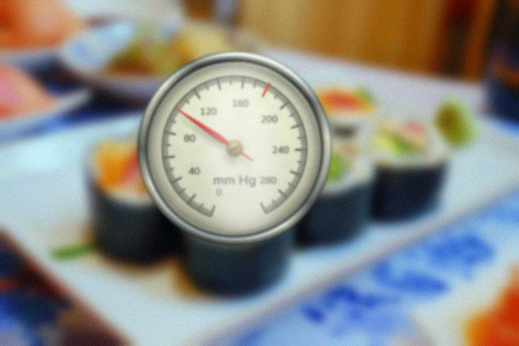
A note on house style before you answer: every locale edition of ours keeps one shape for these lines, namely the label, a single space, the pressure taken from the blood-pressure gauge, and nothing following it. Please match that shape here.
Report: 100 mmHg
